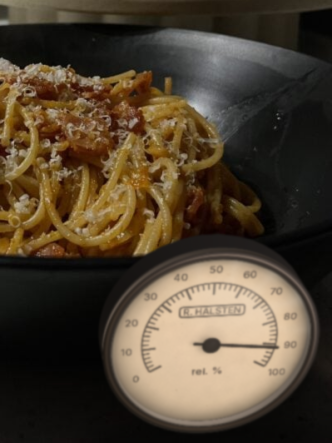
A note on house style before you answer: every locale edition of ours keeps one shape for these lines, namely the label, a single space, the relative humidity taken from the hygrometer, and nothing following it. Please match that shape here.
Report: 90 %
